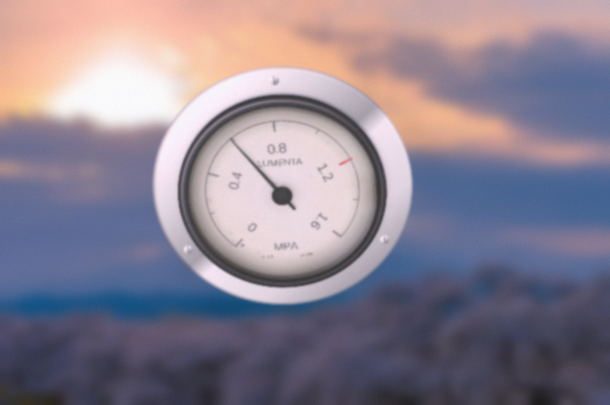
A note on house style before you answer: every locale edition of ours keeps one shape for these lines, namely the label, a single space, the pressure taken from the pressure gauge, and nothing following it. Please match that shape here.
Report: 0.6 MPa
